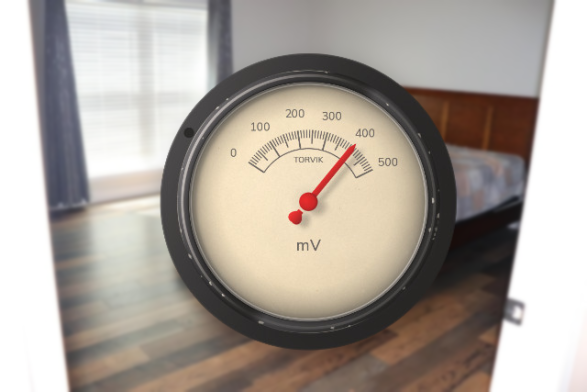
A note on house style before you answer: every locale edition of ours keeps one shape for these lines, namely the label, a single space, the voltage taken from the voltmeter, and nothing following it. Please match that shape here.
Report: 400 mV
